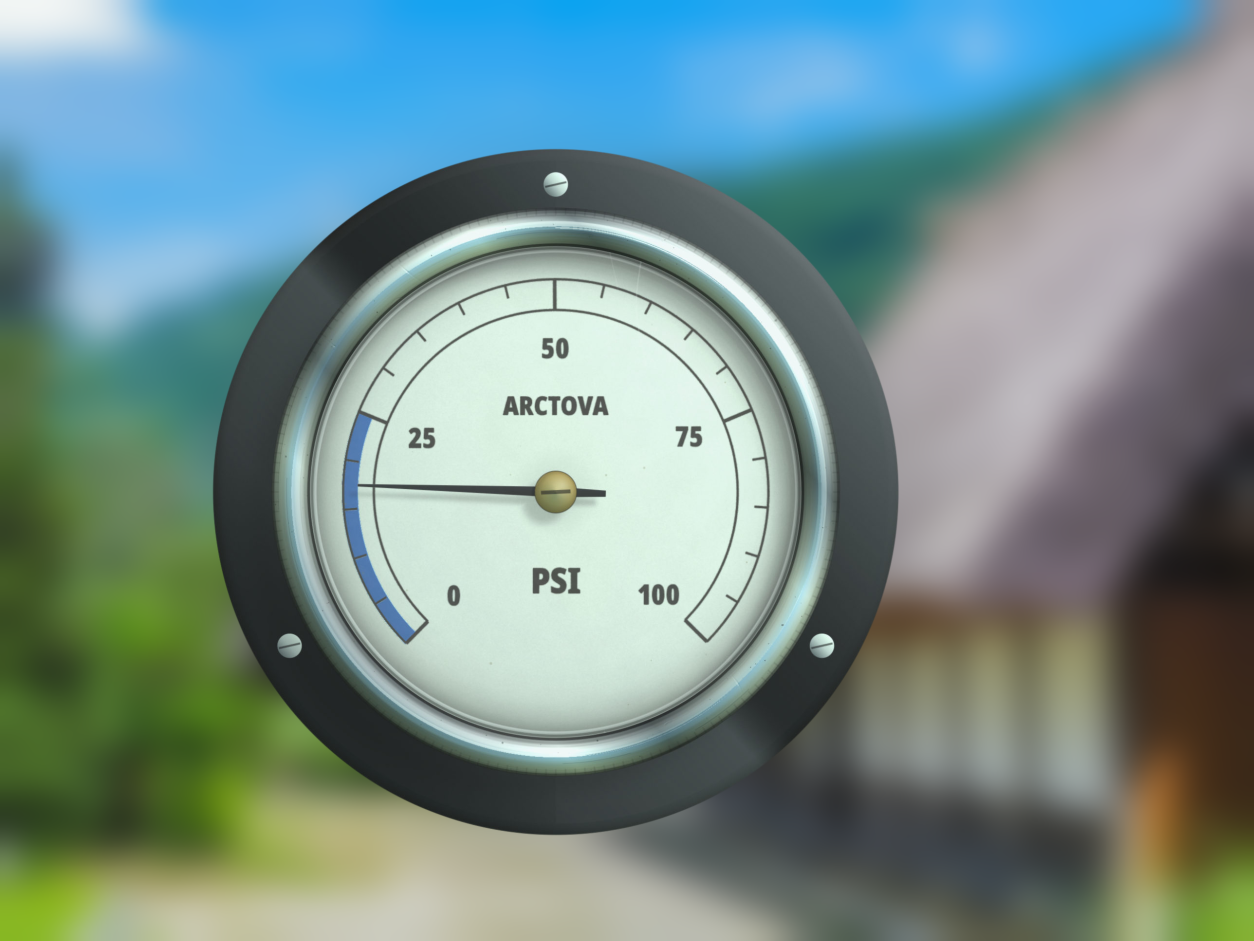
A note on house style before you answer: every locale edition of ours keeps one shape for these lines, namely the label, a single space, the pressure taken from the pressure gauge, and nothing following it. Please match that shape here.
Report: 17.5 psi
